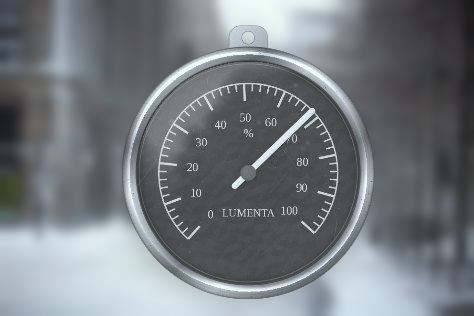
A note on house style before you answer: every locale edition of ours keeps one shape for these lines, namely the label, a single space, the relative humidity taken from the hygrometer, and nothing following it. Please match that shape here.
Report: 68 %
